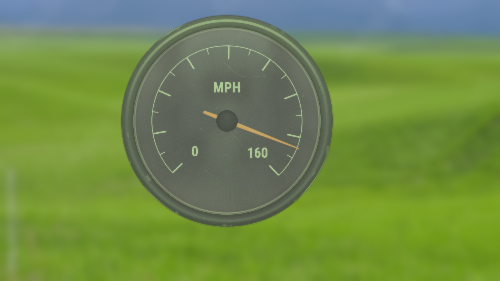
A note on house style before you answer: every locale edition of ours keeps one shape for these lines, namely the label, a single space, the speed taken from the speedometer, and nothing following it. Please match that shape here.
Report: 145 mph
